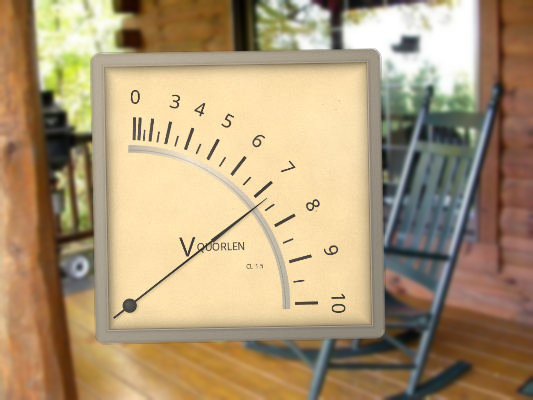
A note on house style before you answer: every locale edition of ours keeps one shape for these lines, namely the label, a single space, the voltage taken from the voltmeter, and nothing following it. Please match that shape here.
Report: 7.25 V
